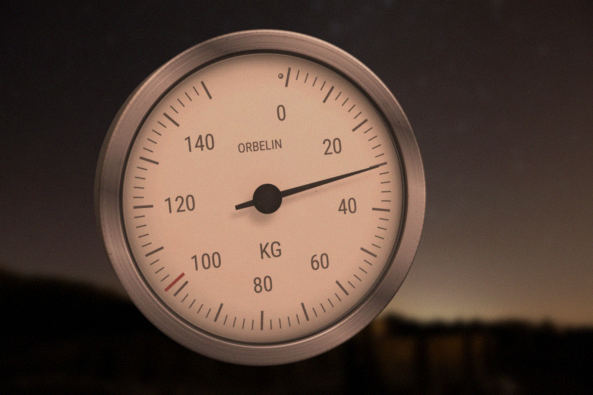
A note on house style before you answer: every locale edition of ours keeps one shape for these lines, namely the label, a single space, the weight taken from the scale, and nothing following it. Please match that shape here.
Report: 30 kg
